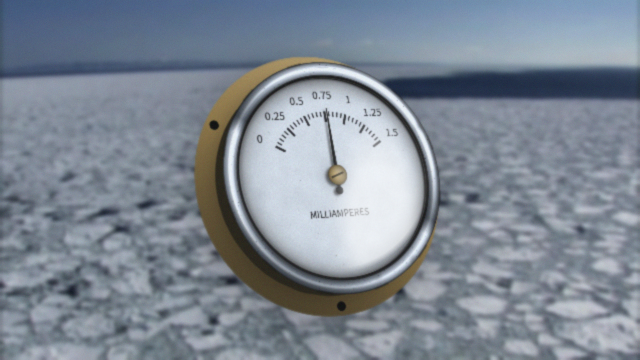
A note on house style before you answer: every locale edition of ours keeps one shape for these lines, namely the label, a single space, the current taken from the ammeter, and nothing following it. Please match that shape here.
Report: 0.75 mA
